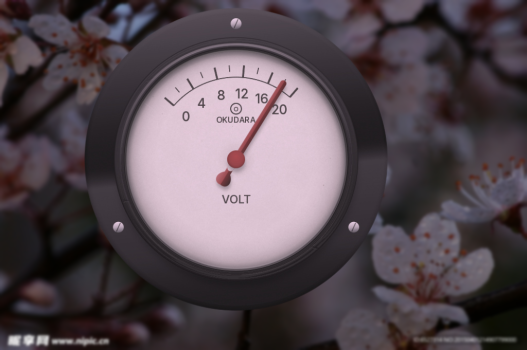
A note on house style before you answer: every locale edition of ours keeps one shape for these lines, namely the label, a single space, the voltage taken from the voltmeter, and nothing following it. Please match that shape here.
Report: 18 V
